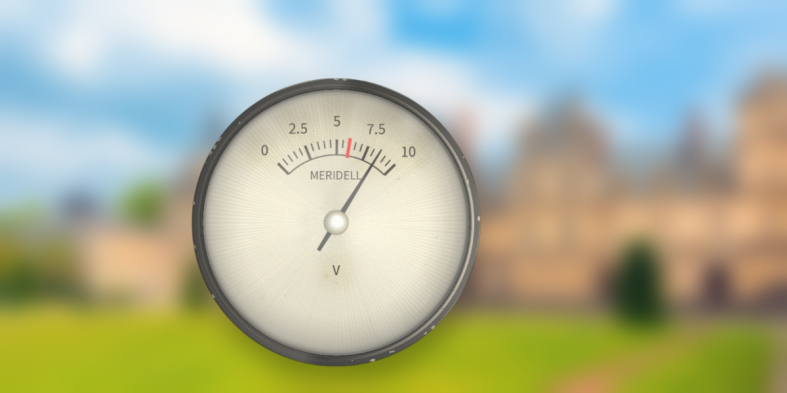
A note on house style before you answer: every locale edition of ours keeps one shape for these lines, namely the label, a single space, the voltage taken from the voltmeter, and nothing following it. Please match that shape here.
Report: 8.5 V
